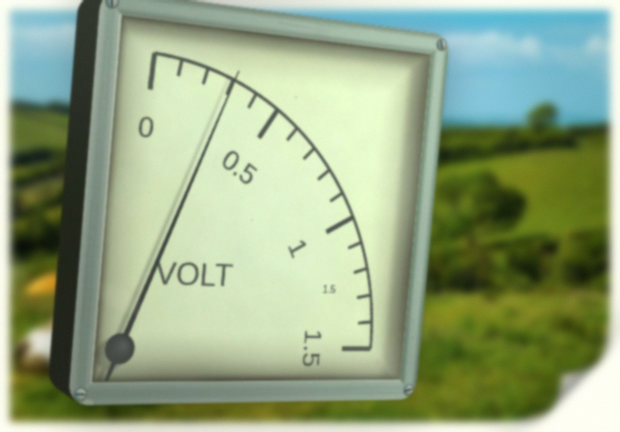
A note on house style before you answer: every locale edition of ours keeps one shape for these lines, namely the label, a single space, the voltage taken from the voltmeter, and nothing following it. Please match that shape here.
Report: 0.3 V
